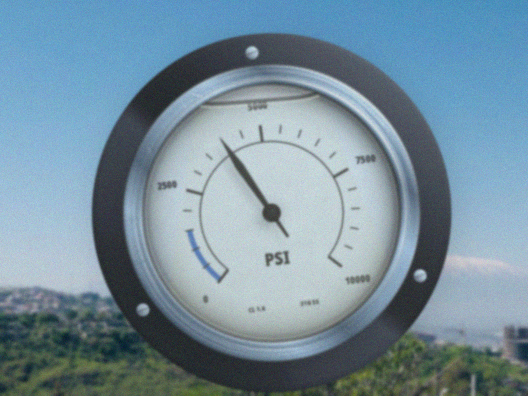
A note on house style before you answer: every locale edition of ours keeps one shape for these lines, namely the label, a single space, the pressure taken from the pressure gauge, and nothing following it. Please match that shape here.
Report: 4000 psi
